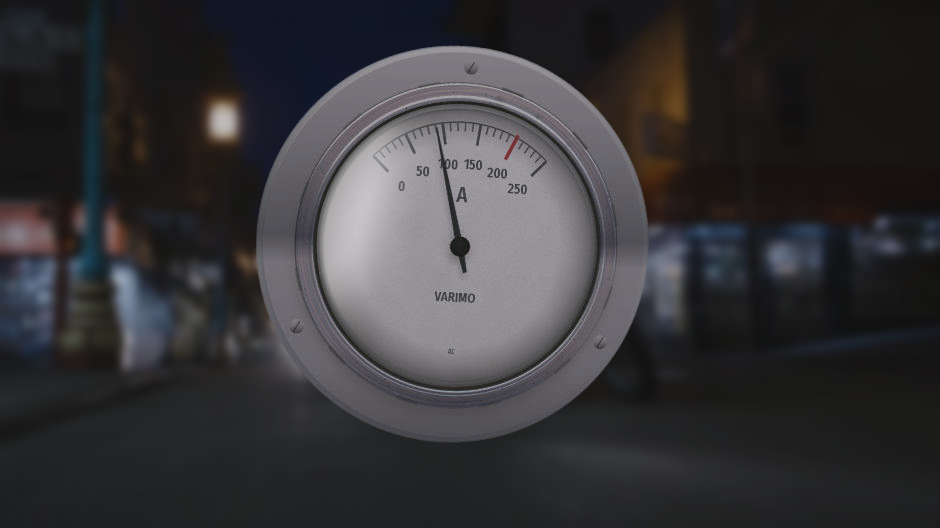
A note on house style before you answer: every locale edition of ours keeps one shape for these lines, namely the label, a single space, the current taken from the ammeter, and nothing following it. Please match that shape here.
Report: 90 A
